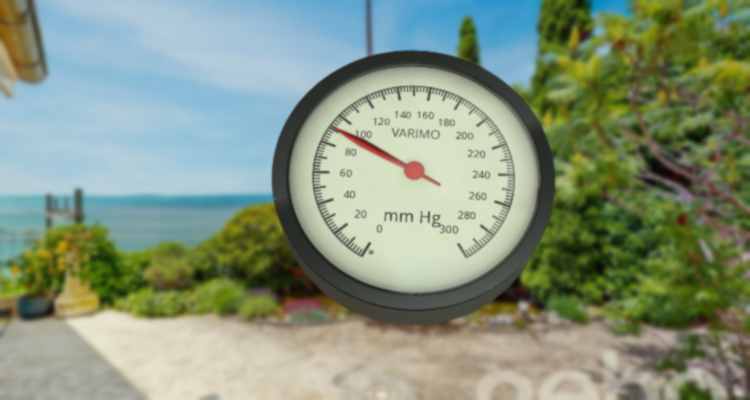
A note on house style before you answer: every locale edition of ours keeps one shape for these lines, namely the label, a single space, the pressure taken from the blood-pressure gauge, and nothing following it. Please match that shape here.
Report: 90 mmHg
